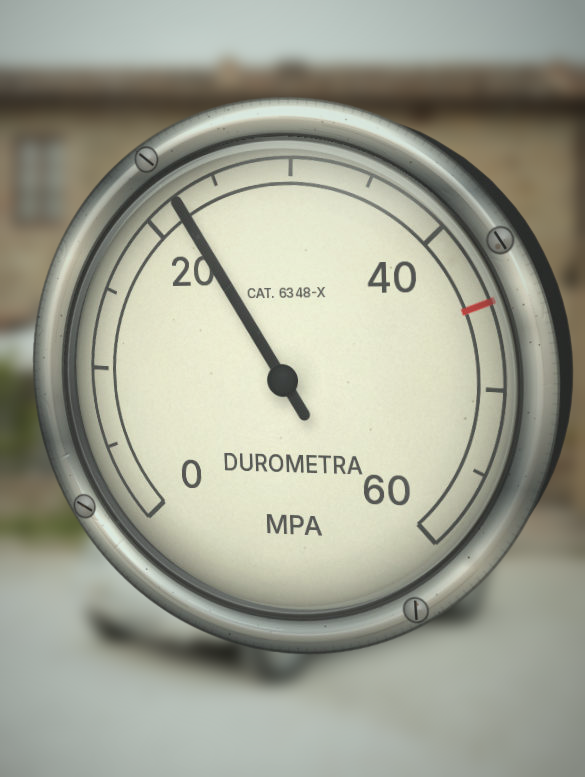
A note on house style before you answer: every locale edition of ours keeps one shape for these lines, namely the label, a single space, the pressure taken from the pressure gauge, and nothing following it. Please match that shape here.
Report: 22.5 MPa
